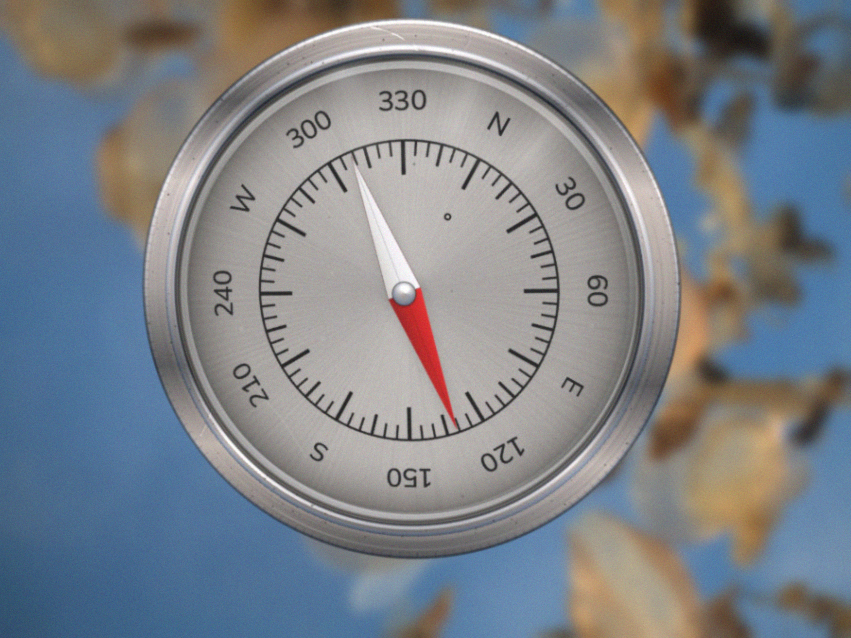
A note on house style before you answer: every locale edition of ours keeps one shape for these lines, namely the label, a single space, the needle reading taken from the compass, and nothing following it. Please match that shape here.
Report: 130 °
